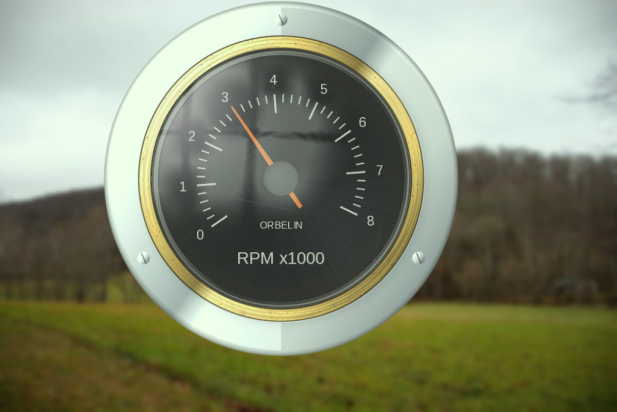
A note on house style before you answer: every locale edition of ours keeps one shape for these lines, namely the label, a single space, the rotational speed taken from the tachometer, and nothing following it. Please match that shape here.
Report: 3000 rpm
